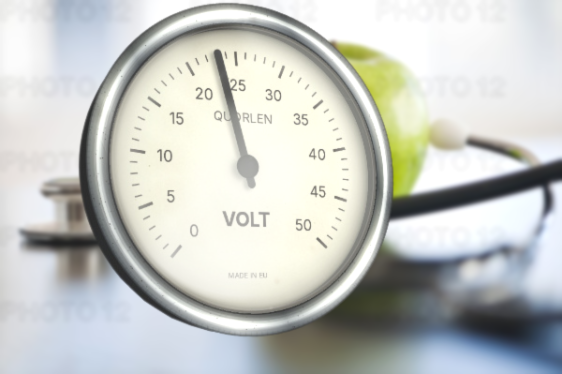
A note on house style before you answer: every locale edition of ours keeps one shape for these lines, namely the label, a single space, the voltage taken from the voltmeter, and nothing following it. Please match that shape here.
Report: 23 V
